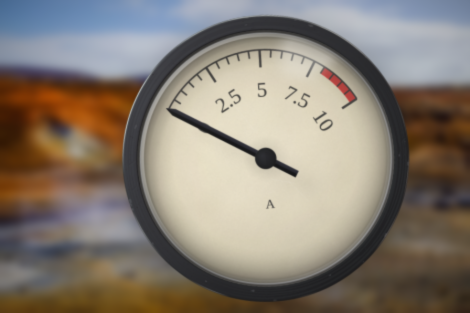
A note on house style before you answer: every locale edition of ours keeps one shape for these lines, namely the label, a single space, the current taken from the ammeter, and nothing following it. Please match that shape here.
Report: 0 A
